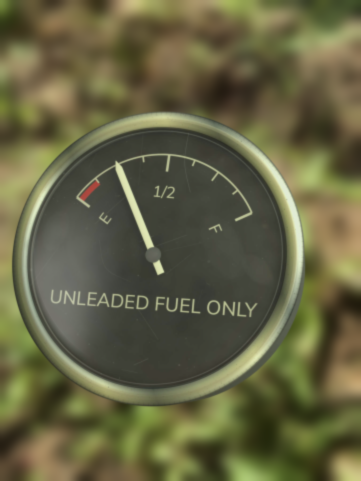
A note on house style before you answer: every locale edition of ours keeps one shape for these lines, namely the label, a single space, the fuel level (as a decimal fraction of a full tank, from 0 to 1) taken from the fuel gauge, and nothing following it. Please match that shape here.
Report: 0.25
